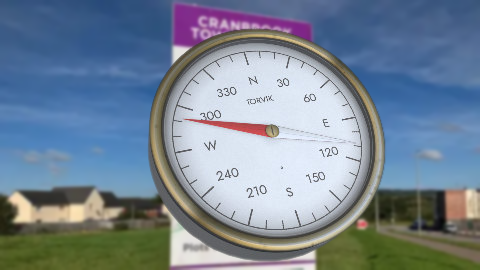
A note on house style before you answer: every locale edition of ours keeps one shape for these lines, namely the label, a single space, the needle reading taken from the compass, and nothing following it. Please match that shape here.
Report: 290 °
